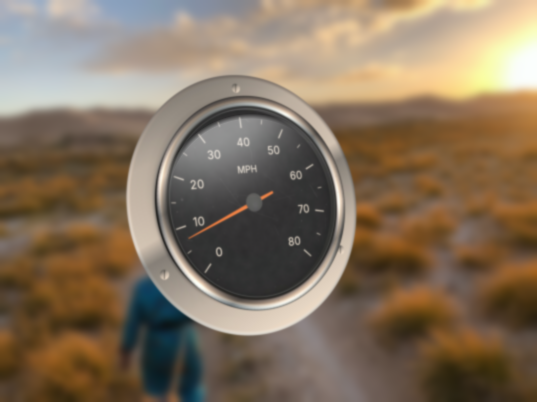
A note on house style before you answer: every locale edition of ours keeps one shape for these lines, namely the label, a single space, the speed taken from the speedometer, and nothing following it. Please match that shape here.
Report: 7.5 mph
